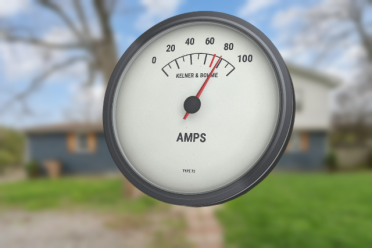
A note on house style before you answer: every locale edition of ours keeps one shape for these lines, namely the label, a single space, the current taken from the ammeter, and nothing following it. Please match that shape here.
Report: 80 A
